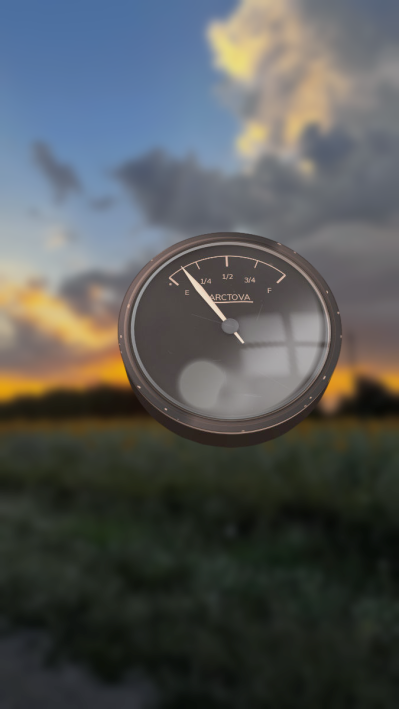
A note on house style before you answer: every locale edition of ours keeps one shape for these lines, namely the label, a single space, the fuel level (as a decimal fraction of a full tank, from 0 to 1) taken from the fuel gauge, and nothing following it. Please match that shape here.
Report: 0.125
